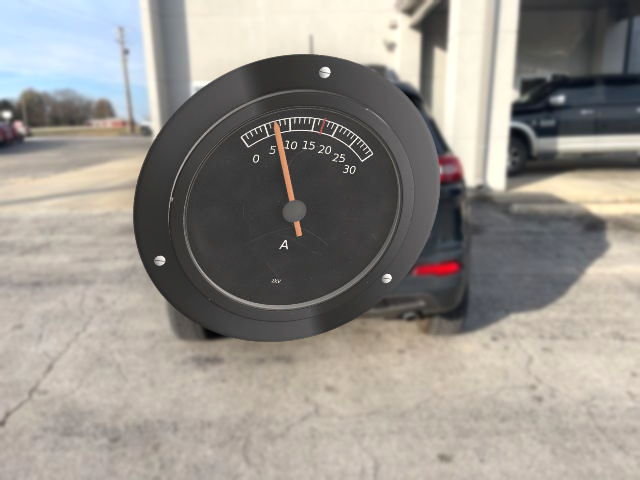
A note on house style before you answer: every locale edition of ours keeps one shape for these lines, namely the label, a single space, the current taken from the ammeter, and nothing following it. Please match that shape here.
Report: 7 A
